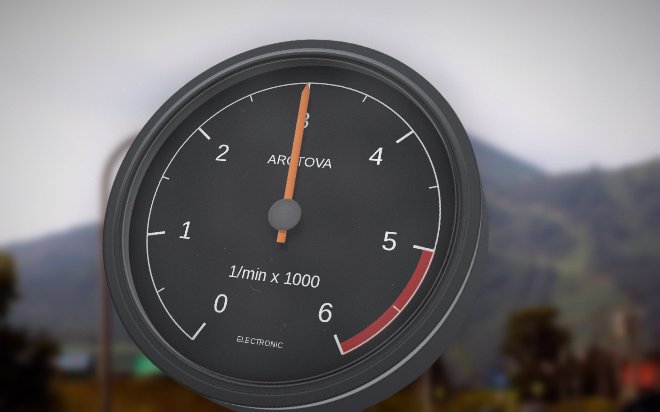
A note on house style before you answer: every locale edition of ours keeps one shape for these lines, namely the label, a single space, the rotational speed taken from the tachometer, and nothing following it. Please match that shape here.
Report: 3000 rpm
